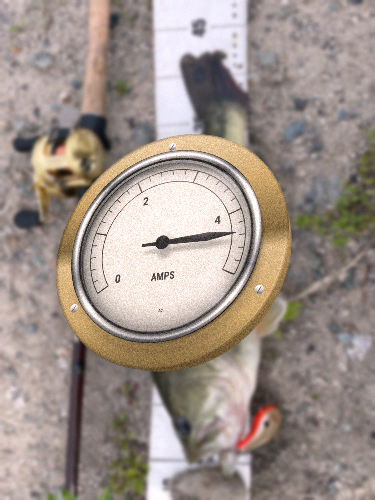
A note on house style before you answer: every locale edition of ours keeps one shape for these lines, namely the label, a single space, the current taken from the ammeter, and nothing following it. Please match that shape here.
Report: 4.4 A
